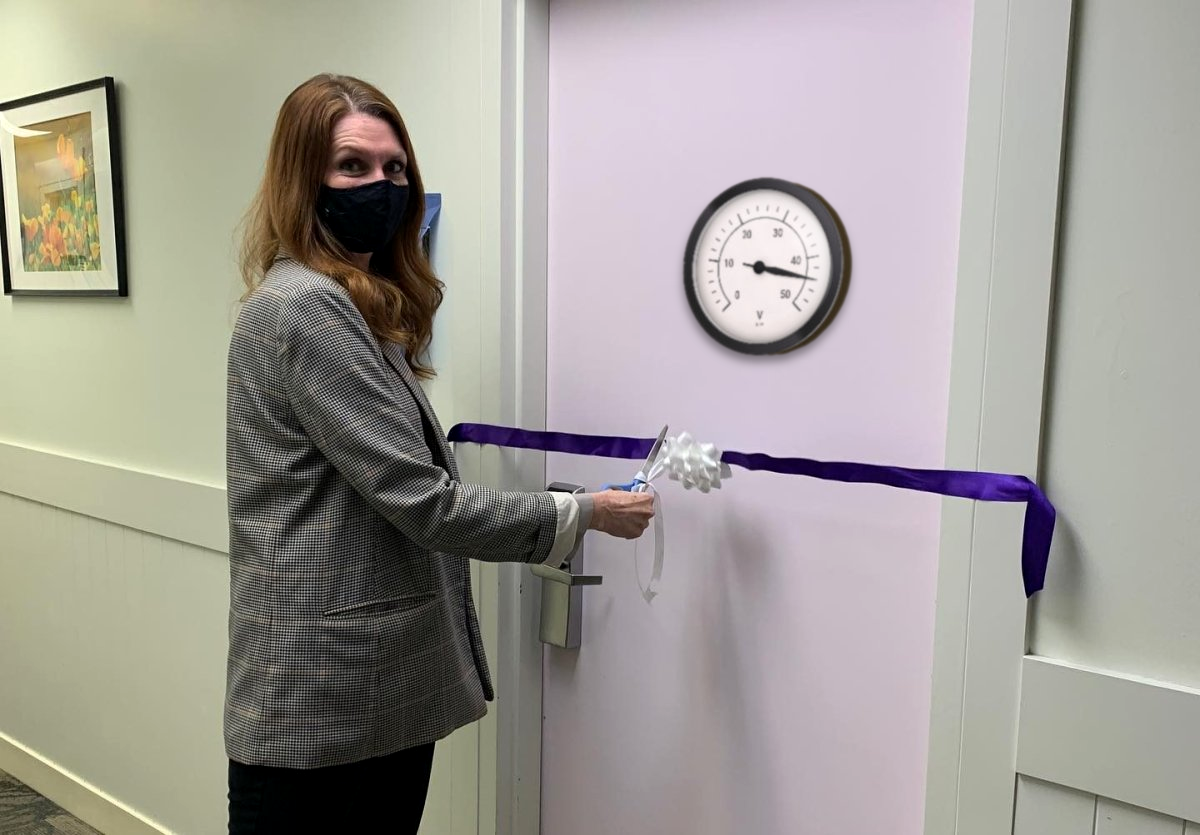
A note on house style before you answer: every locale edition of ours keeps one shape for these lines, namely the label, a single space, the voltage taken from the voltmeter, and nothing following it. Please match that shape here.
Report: 44 V
